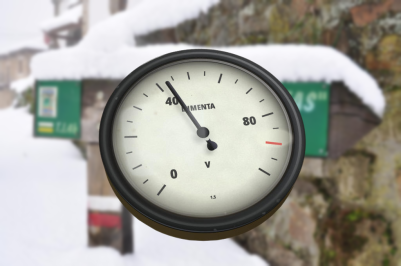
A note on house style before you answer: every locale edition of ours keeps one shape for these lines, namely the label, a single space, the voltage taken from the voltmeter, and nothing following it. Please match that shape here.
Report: 42.5 V
